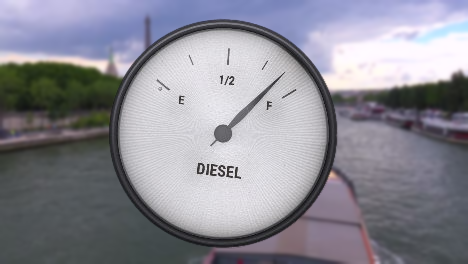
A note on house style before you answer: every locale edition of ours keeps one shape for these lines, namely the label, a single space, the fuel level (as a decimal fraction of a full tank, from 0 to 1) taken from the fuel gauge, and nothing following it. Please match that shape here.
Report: 0.875
